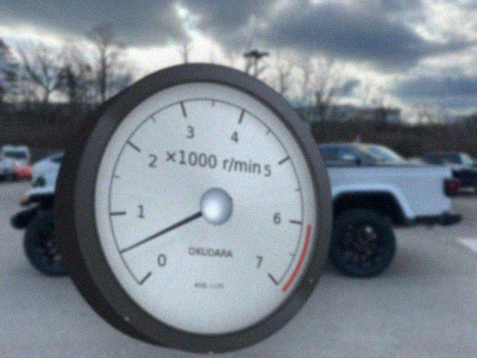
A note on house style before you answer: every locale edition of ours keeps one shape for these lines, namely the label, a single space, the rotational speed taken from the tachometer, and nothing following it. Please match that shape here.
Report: 500 rpm
